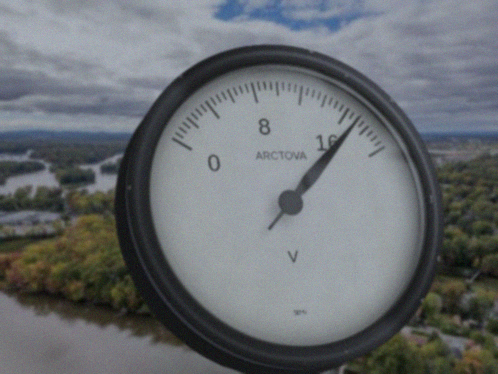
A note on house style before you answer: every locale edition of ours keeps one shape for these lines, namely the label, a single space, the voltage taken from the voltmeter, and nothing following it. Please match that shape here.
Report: 17 V
